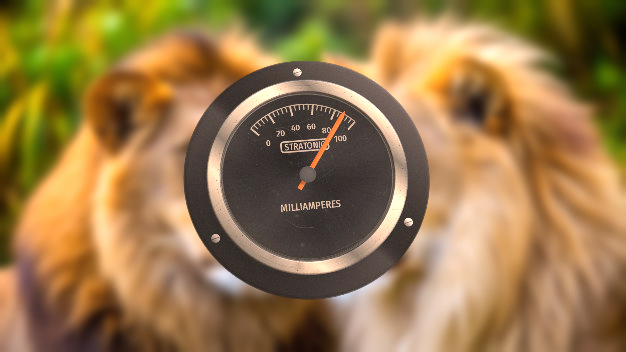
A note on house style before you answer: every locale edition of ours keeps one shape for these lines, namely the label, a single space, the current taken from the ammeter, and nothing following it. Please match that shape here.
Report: 88 mA
